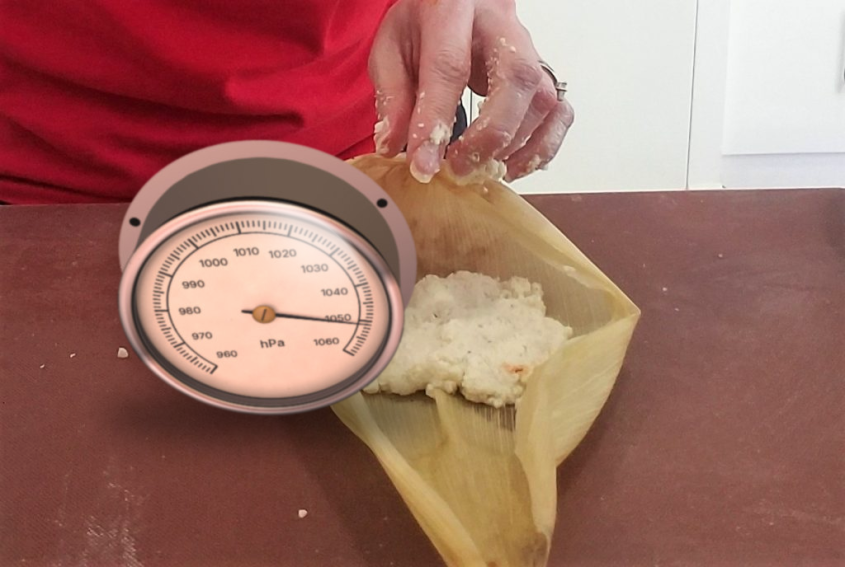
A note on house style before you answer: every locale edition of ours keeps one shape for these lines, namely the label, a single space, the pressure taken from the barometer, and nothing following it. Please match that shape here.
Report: 1050 hPa
